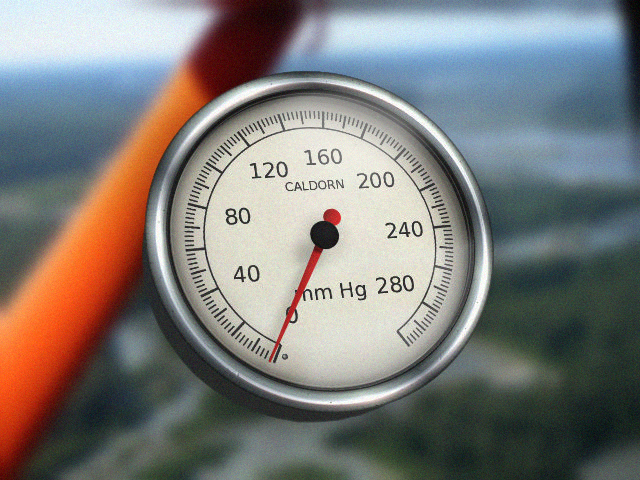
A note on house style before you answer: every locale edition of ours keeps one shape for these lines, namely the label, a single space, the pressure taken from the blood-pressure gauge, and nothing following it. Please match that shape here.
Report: 2 mmHg
